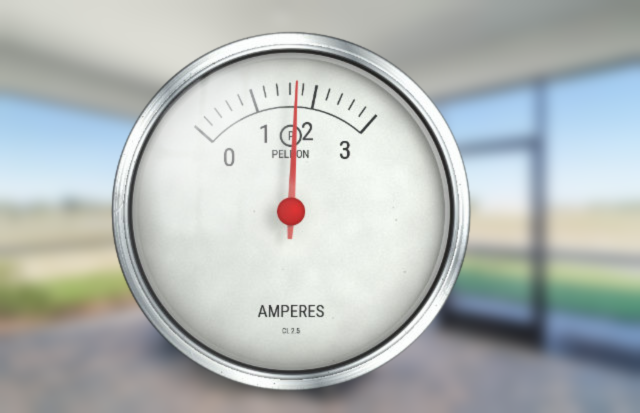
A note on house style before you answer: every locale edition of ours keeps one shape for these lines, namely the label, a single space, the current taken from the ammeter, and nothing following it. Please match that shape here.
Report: 1.7 A
